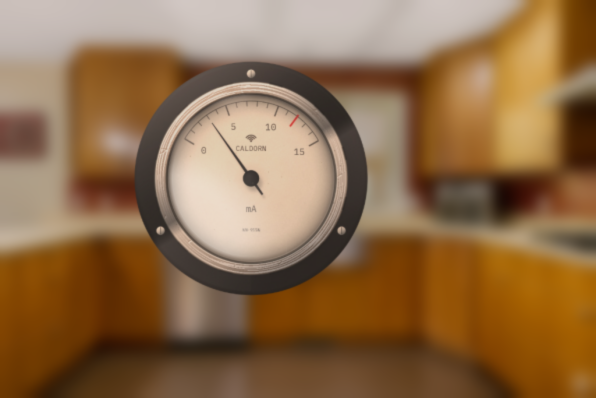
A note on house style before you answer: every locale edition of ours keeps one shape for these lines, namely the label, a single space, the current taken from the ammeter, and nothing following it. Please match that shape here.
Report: 3 mA
